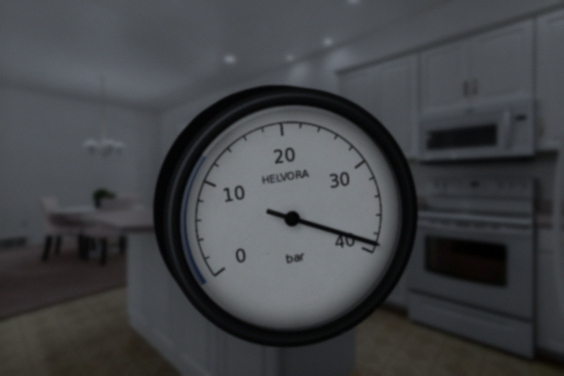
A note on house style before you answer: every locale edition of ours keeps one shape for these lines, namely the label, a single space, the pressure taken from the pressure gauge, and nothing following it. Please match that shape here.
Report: 39 bar
